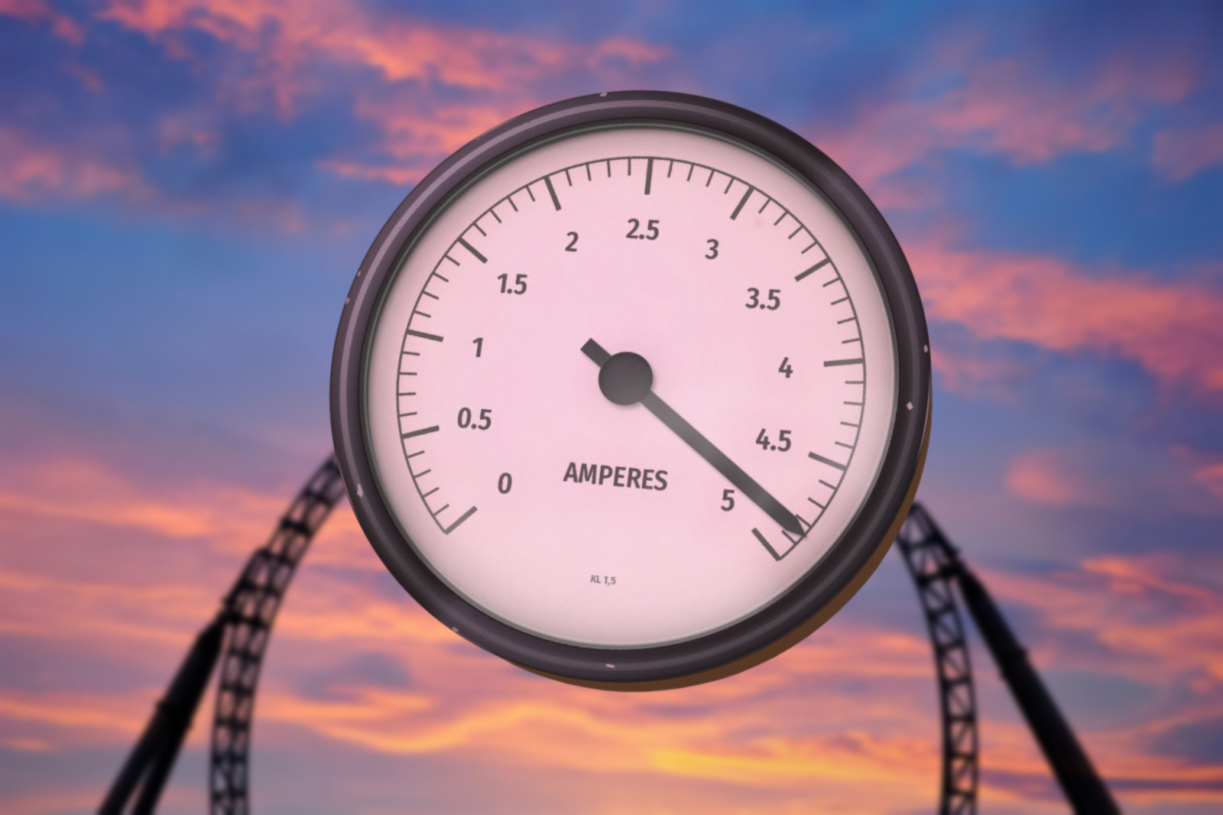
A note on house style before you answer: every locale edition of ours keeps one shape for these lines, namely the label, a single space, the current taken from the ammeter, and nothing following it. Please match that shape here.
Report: 4.85 A
